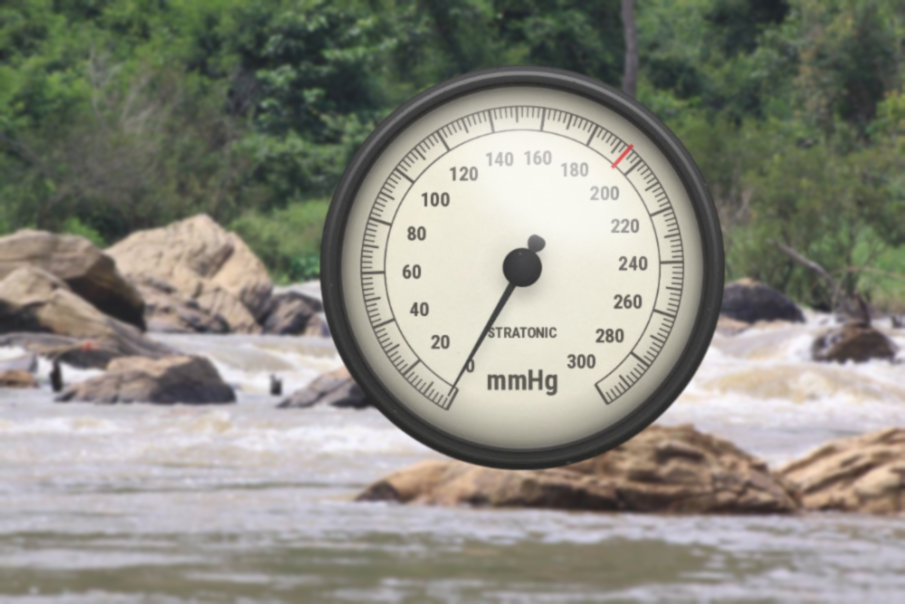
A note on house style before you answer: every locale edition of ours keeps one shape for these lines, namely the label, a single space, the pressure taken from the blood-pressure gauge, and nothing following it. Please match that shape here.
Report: 2 mmHg
